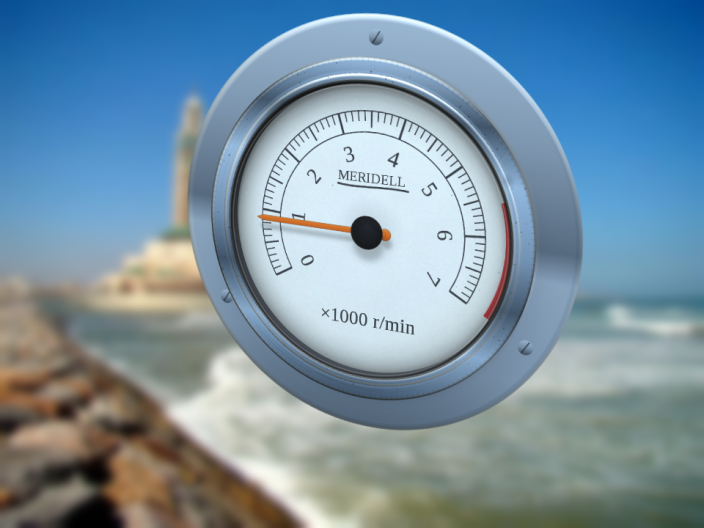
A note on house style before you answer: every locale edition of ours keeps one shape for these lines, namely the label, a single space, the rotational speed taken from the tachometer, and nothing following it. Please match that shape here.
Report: 900 rpm
